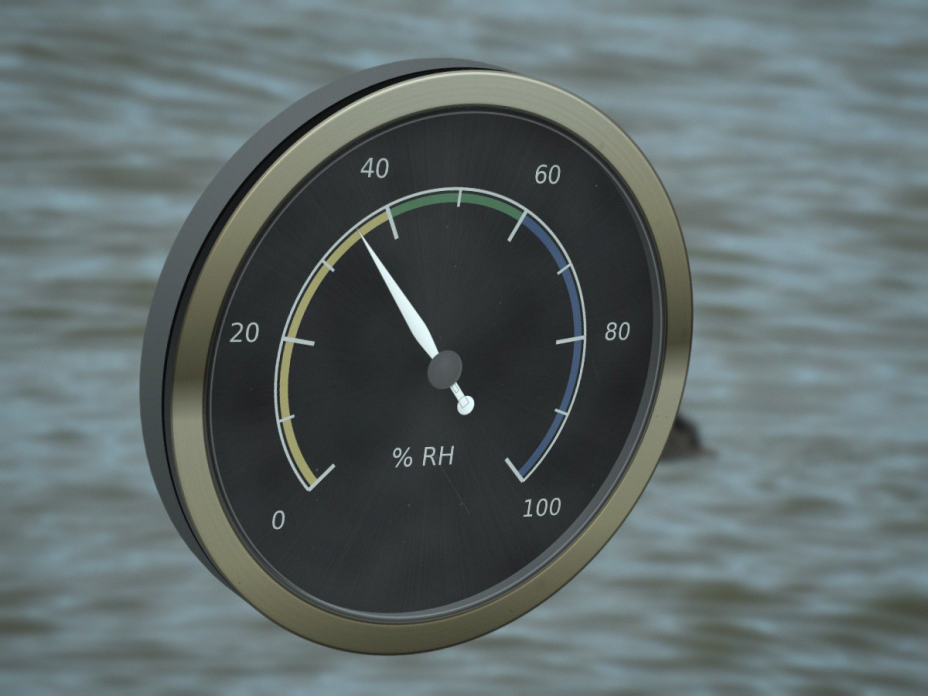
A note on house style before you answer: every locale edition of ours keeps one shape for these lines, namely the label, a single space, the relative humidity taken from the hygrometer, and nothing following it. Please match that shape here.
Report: 35 %
